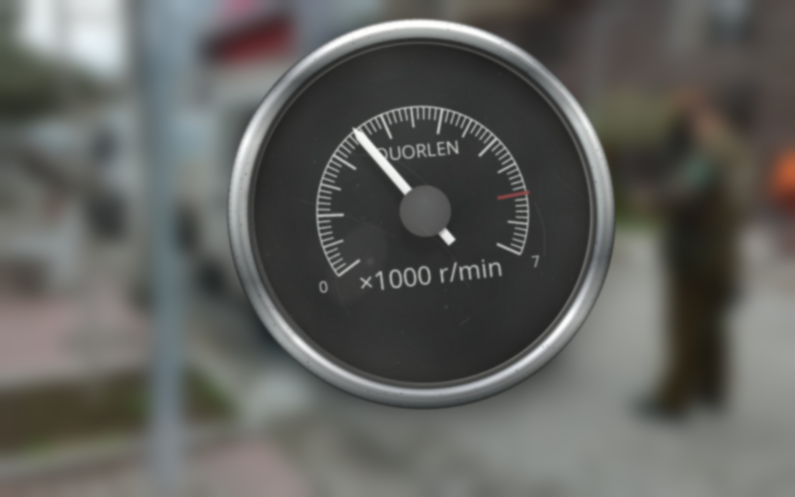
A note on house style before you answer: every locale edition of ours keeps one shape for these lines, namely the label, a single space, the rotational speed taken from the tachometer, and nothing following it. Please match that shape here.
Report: 2500 rpm
